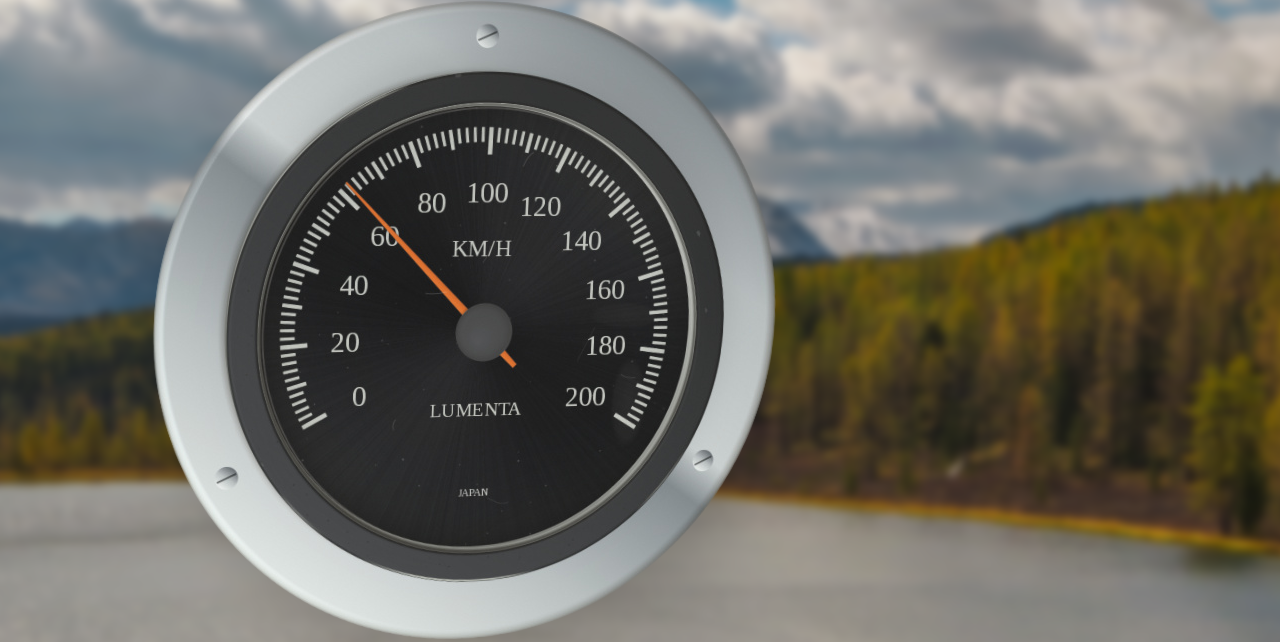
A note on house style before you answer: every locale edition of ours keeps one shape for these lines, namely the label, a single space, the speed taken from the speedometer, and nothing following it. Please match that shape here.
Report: 62 km/h
